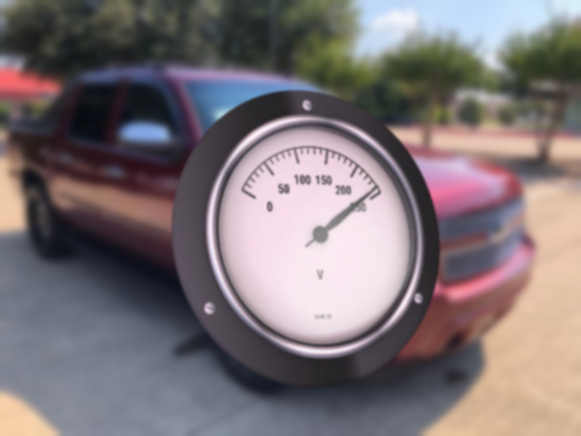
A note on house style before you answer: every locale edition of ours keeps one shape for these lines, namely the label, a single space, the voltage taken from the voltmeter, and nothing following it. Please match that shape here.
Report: 240 V
